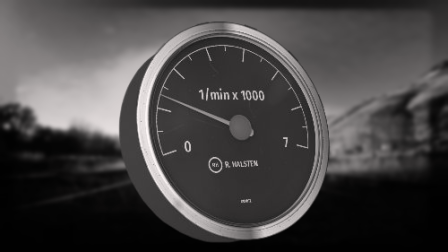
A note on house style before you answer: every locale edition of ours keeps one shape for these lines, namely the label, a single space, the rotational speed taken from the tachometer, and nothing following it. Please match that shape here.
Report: 1250 rpm
